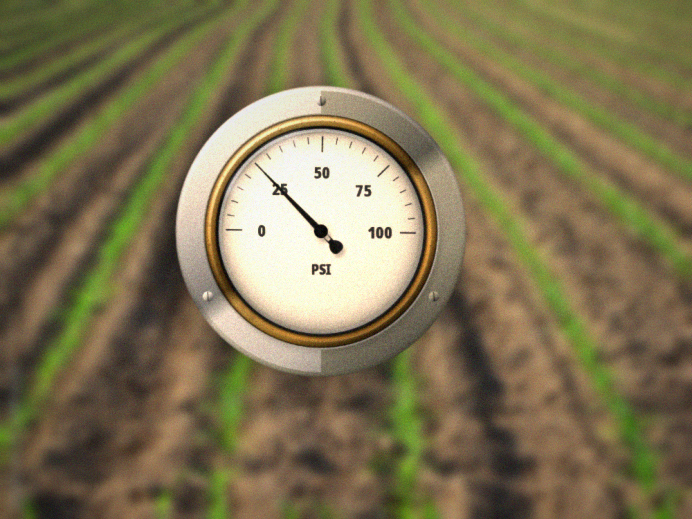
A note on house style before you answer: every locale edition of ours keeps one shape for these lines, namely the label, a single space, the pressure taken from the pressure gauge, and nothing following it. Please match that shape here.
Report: 25 psi
